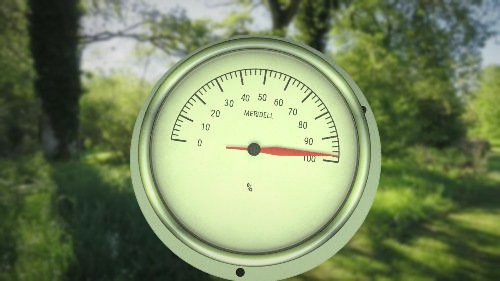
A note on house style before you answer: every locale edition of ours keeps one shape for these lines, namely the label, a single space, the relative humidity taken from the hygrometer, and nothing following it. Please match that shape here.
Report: 98 %
